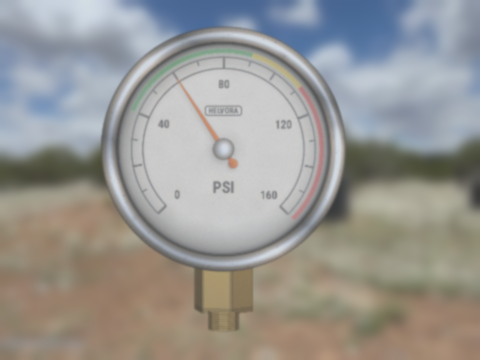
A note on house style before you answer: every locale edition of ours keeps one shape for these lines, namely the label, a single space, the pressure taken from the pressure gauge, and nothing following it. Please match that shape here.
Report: 60 psi
